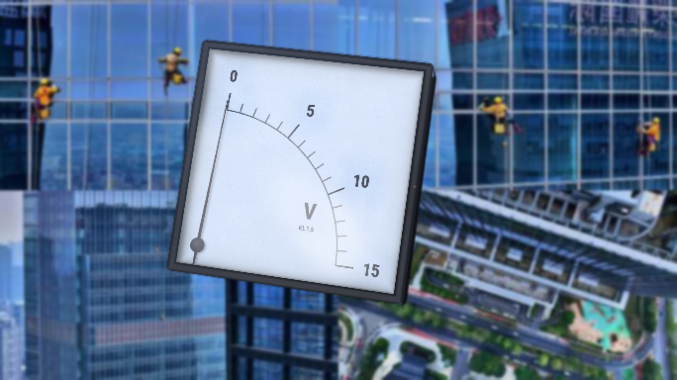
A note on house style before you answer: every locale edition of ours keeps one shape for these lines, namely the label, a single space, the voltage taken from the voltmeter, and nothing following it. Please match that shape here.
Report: 0 V
